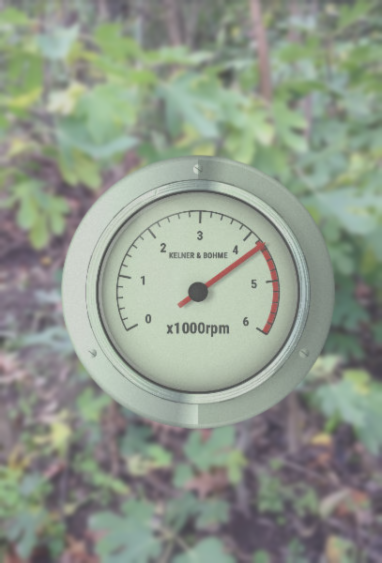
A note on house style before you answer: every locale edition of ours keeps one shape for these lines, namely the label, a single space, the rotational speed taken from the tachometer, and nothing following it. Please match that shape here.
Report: 4300 rpm
